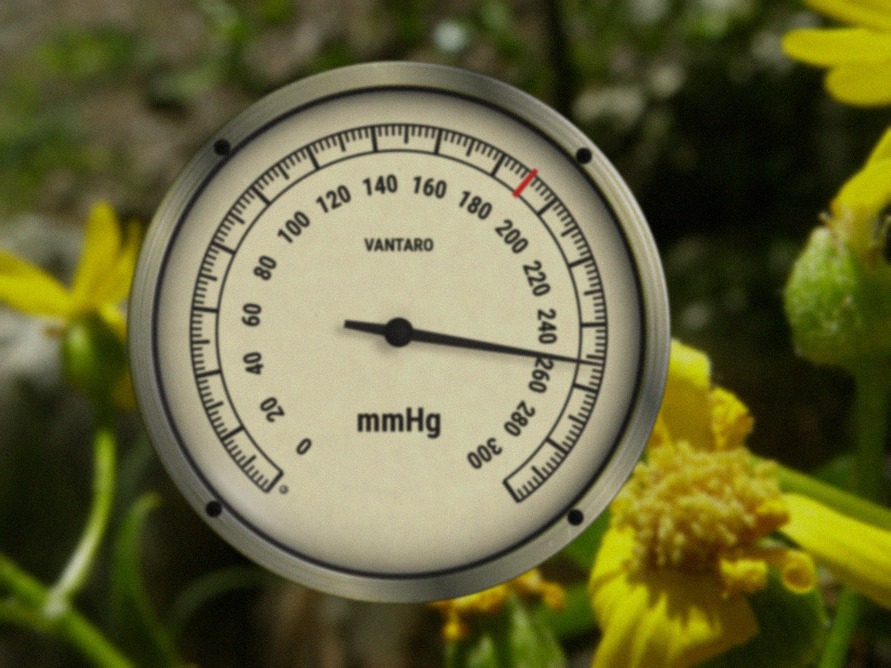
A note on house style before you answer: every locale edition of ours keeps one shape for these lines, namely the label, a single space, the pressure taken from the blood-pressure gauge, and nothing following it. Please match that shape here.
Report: 252 mmHg
